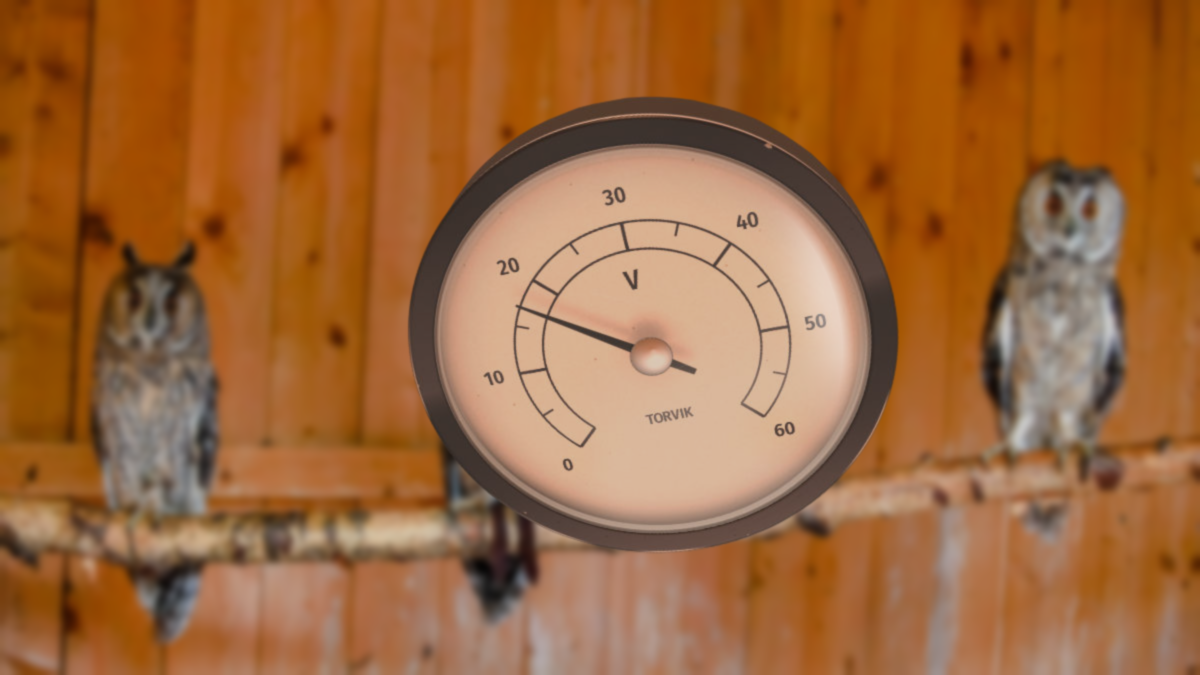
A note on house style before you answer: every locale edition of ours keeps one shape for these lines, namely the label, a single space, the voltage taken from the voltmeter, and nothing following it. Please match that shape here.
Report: 17.5 V
